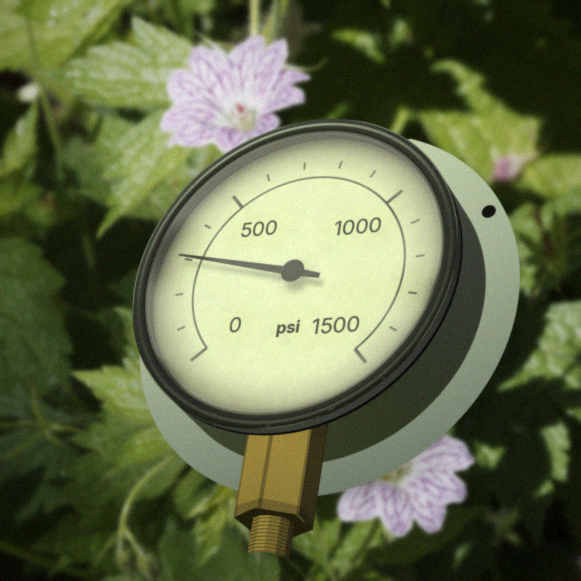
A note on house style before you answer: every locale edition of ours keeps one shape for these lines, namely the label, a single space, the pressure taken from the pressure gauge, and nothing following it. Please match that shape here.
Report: 300 psi
